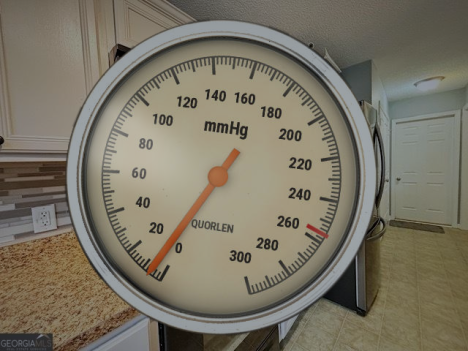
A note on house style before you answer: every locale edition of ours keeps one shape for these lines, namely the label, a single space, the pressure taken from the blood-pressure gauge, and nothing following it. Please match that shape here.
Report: 6 mmHg
